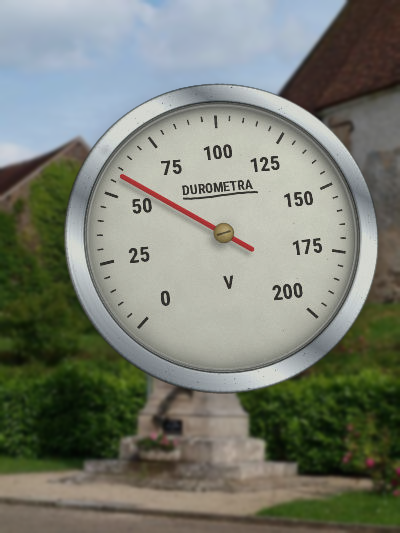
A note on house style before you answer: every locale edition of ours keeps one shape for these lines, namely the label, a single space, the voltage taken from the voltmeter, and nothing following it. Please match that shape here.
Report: 57.5 V
